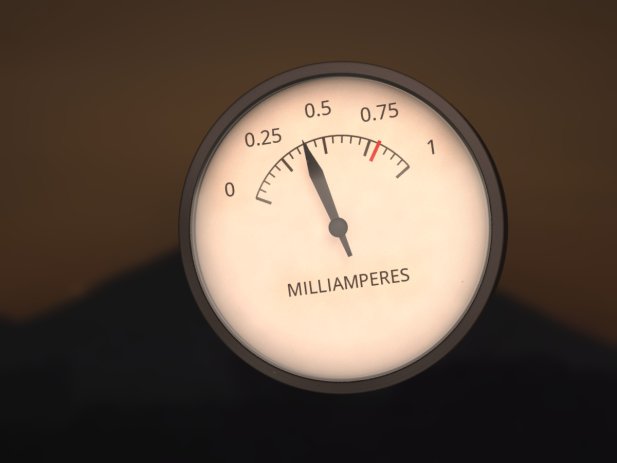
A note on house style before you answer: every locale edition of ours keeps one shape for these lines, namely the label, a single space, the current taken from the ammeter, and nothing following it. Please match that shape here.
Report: 0.4 mA
